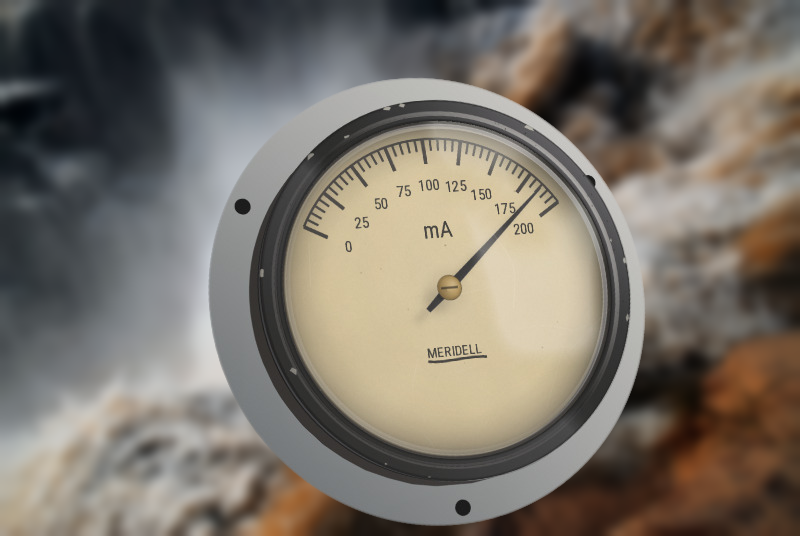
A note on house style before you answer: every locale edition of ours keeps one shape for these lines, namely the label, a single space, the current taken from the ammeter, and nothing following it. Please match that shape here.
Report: 185 mA
